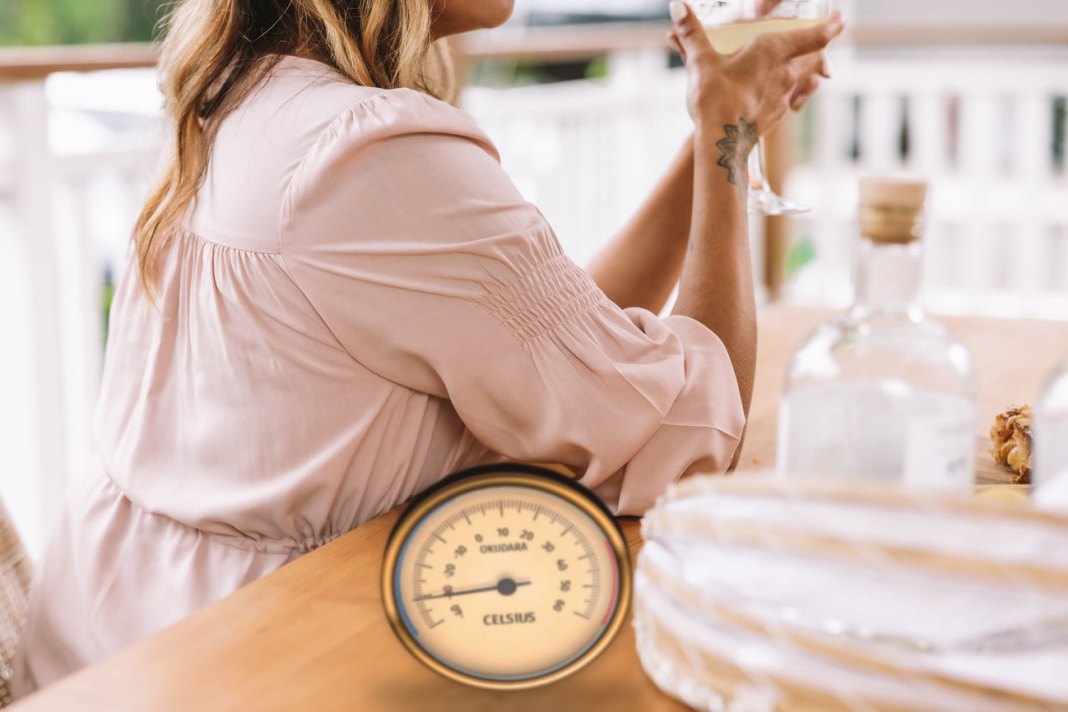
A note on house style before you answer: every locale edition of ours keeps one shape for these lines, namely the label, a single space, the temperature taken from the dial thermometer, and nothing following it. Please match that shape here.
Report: -30 °C
